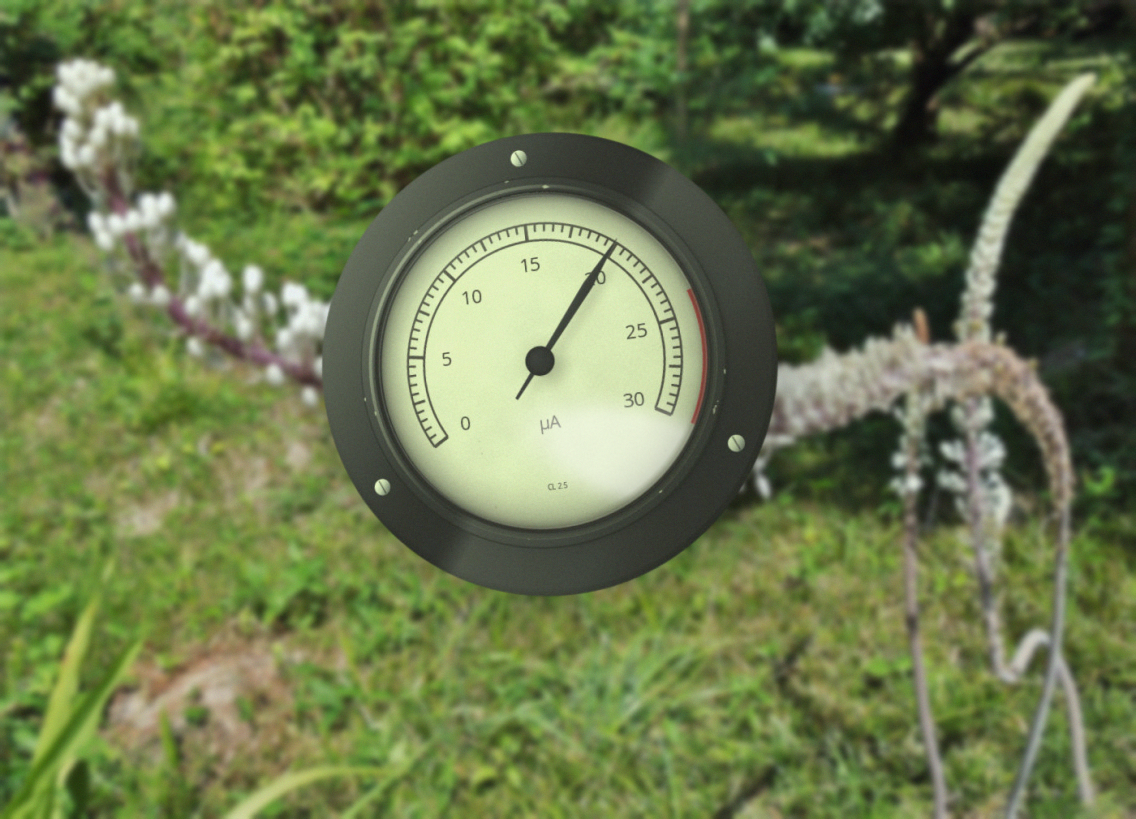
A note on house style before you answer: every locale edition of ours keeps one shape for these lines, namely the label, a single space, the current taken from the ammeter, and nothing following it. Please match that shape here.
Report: 20 µA
